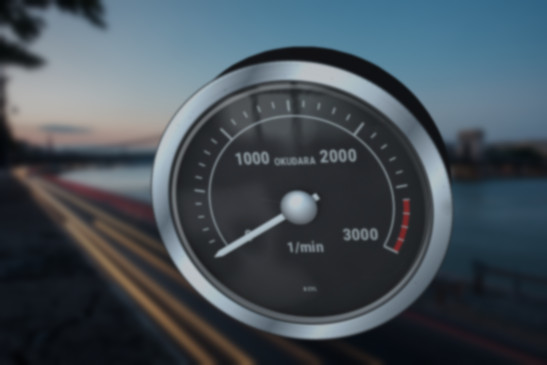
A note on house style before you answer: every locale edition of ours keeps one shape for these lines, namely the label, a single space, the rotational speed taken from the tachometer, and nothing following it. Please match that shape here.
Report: 0 rpm
